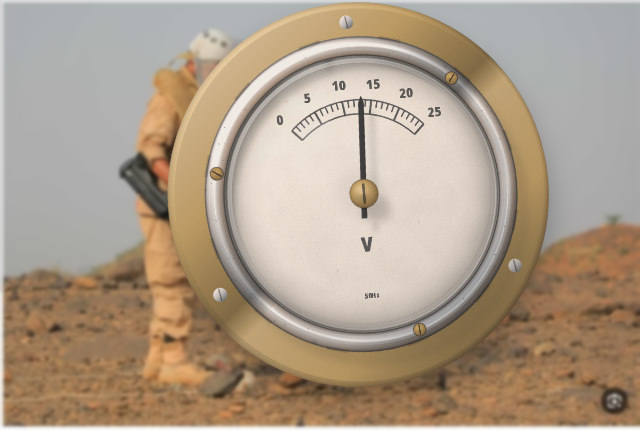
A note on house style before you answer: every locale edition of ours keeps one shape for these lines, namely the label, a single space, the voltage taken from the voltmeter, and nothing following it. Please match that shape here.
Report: 13 V
